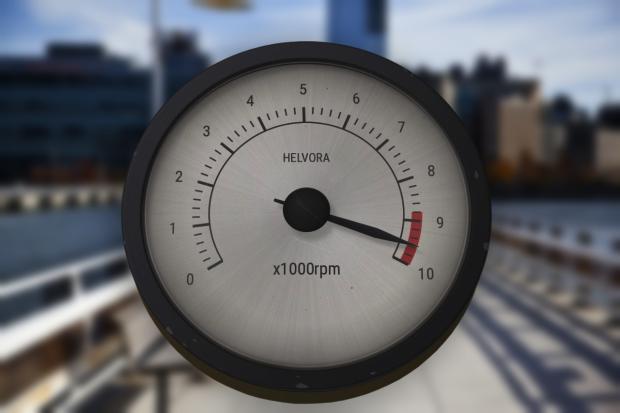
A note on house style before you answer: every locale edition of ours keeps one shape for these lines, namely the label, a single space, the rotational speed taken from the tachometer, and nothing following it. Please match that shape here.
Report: 9600 rpm
